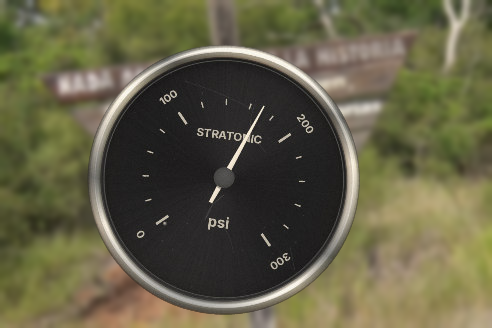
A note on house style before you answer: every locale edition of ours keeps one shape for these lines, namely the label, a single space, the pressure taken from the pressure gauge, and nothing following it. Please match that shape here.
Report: 170 psi
